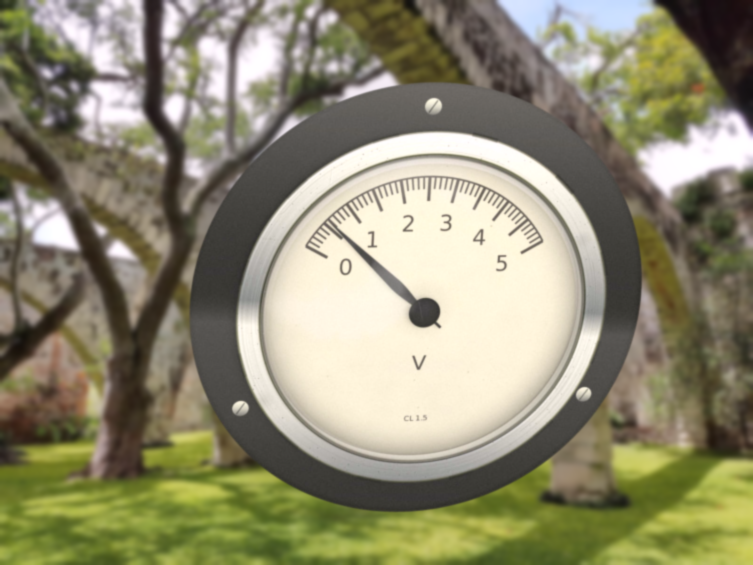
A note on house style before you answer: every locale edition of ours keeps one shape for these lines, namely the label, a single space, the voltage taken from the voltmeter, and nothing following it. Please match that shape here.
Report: 0.6 V
